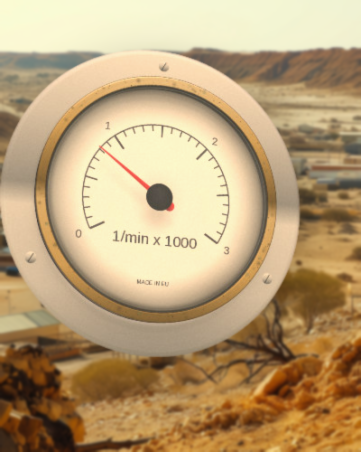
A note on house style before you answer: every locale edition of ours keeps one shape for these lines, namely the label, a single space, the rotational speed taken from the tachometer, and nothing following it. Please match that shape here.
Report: 800 rpm
